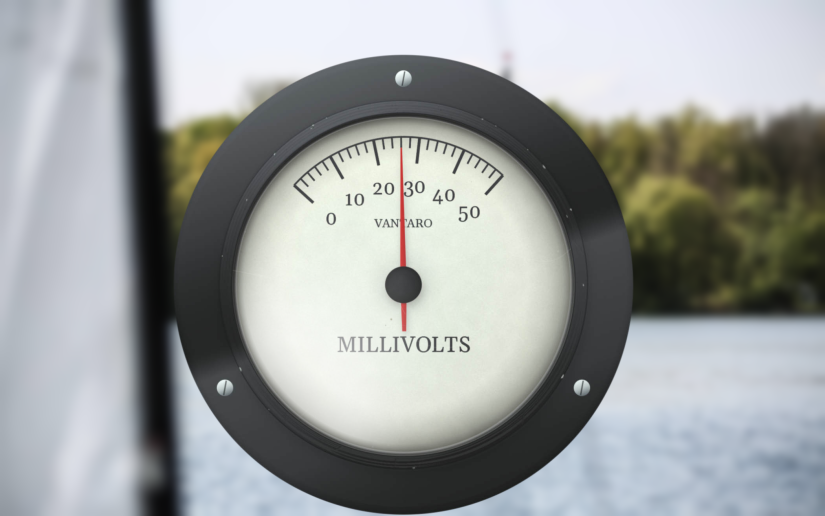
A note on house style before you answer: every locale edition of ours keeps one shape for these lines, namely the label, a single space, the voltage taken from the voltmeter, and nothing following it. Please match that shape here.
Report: 26 mV
